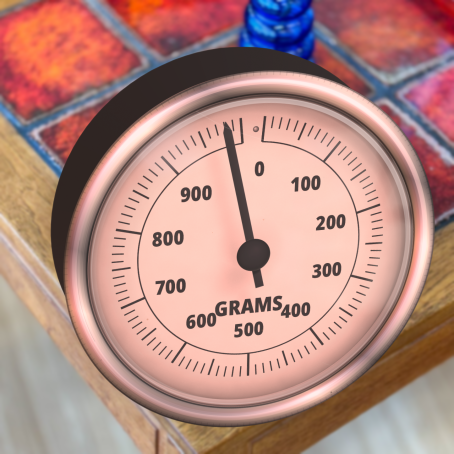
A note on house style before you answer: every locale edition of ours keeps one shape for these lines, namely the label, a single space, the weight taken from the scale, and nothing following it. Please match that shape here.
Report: 980 g
